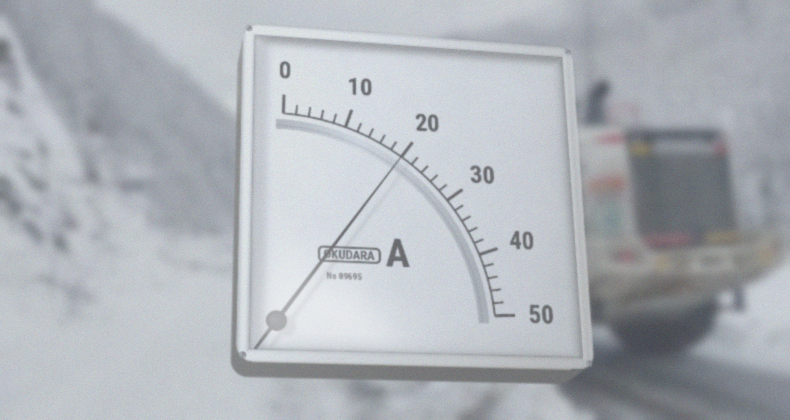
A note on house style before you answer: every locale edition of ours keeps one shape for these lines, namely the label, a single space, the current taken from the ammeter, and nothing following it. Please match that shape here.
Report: 20 A
